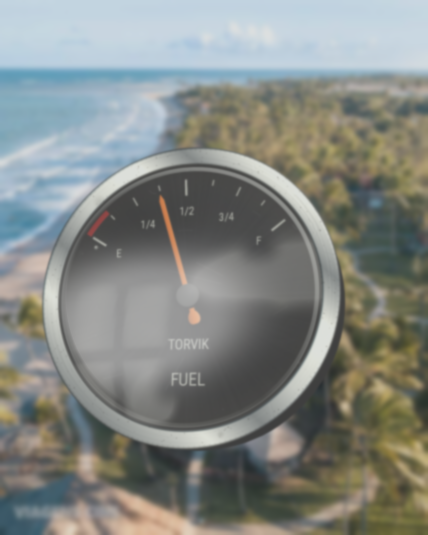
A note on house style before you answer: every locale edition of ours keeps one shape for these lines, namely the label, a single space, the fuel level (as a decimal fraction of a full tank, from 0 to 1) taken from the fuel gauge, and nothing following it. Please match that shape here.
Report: 0.375
